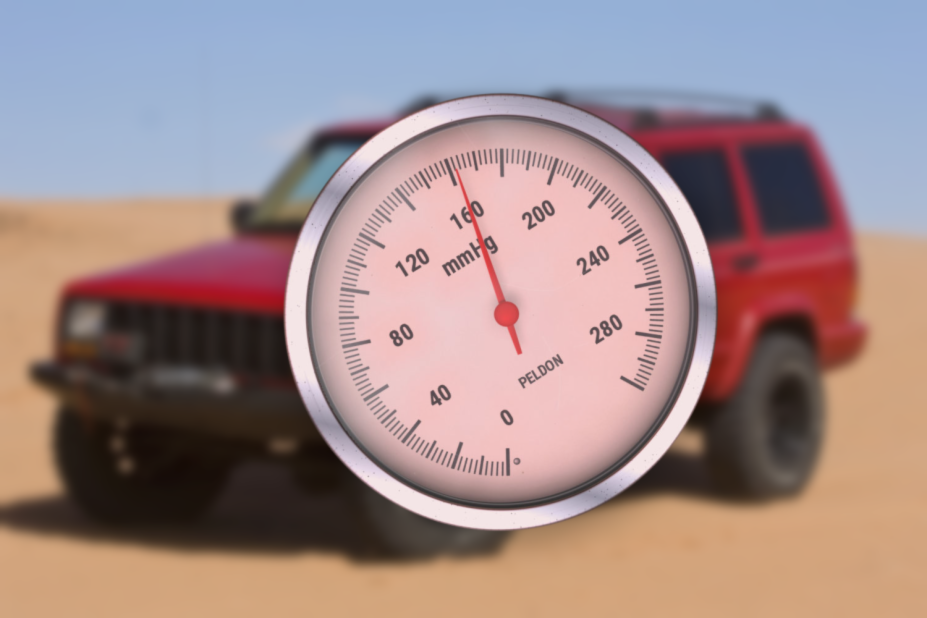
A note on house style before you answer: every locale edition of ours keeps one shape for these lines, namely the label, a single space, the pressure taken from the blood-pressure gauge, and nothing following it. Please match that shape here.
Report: 162 mmHg
